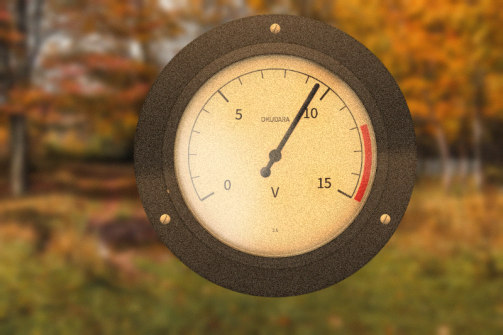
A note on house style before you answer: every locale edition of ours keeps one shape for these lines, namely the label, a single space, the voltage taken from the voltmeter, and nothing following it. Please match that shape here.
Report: 9.5 V
